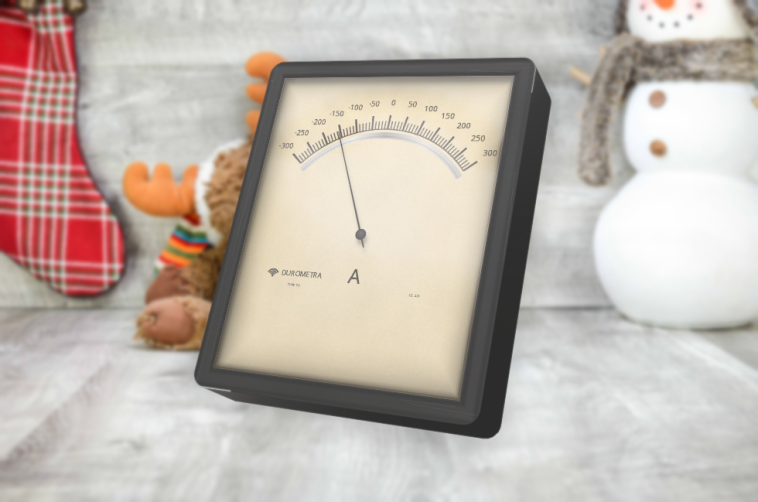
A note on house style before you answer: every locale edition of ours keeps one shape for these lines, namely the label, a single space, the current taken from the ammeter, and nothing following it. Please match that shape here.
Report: -150 A
